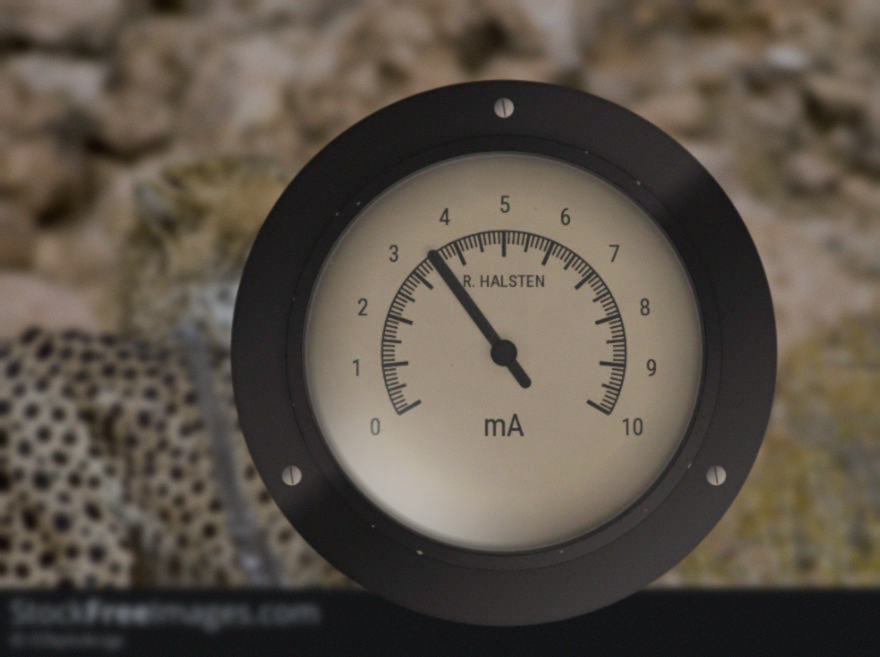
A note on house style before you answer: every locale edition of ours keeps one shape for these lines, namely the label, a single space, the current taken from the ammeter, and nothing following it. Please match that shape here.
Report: 3.5 mA
